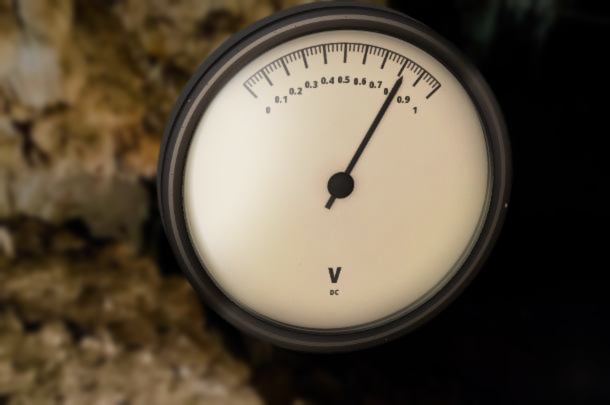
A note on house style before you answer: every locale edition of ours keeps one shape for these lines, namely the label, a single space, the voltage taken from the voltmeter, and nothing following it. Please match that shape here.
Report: 0.8 V
